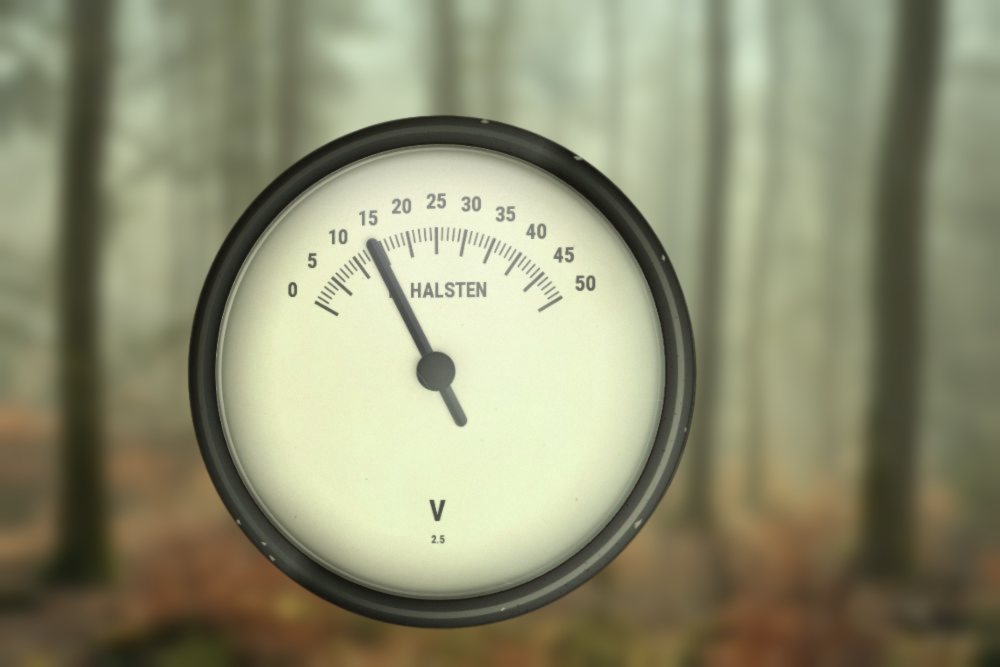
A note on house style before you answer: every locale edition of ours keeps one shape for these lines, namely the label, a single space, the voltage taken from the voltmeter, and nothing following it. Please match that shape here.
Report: 14 V
